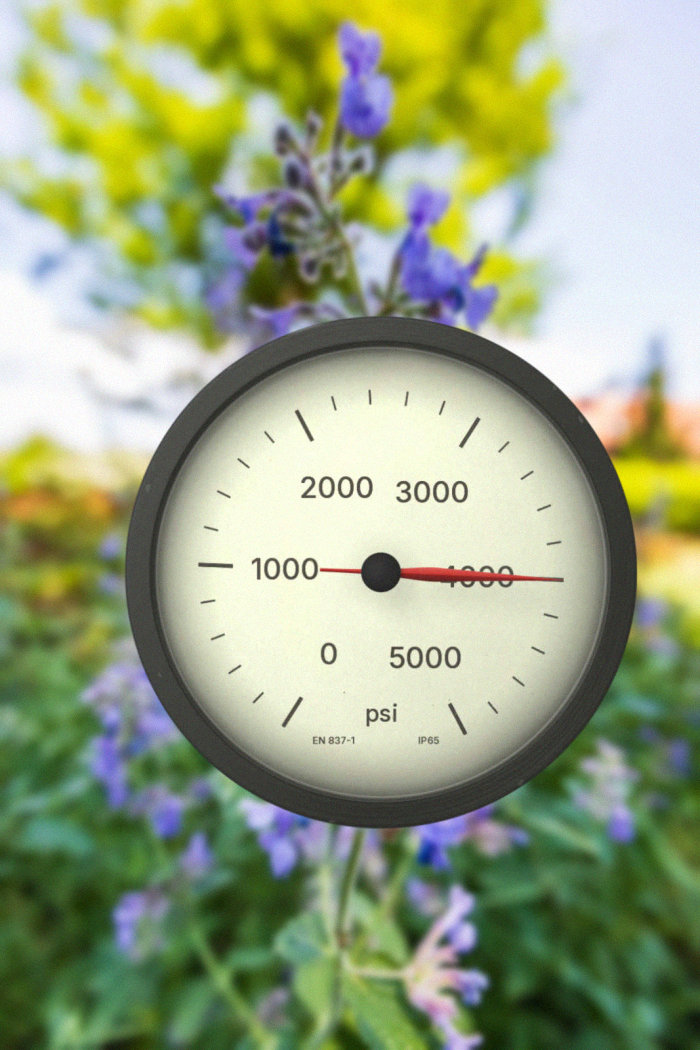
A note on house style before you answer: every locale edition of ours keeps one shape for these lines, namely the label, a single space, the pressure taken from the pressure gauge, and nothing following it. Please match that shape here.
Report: 4000 psi
